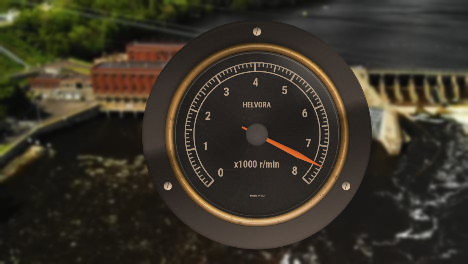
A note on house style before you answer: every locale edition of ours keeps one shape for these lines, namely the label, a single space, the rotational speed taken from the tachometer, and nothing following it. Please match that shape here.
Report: 7500 rpm
